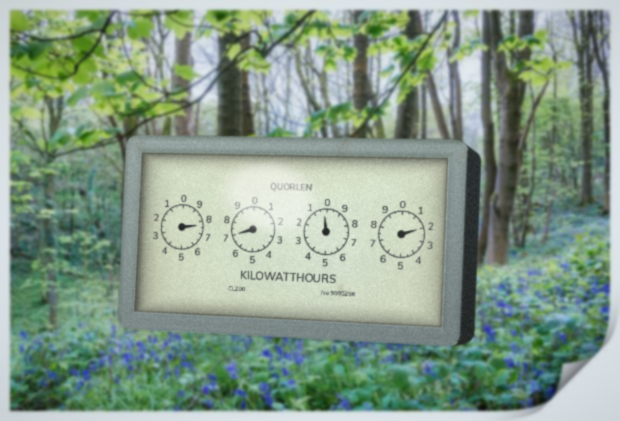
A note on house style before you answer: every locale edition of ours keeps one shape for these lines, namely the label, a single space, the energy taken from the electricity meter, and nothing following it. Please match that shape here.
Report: 7702 kWh
